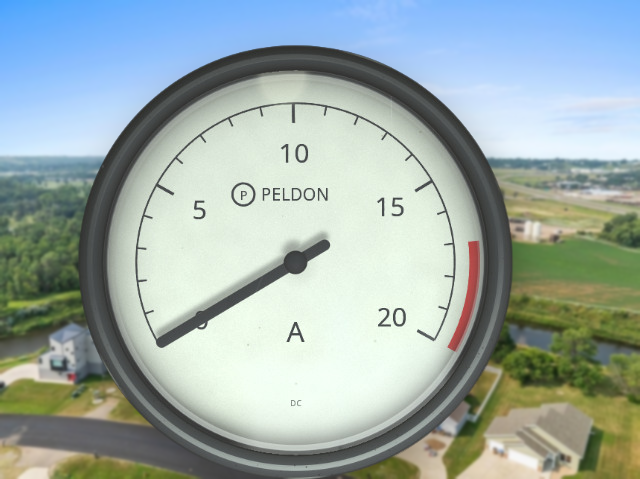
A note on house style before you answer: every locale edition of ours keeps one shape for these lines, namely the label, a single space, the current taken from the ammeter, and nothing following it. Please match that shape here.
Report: 0 A
